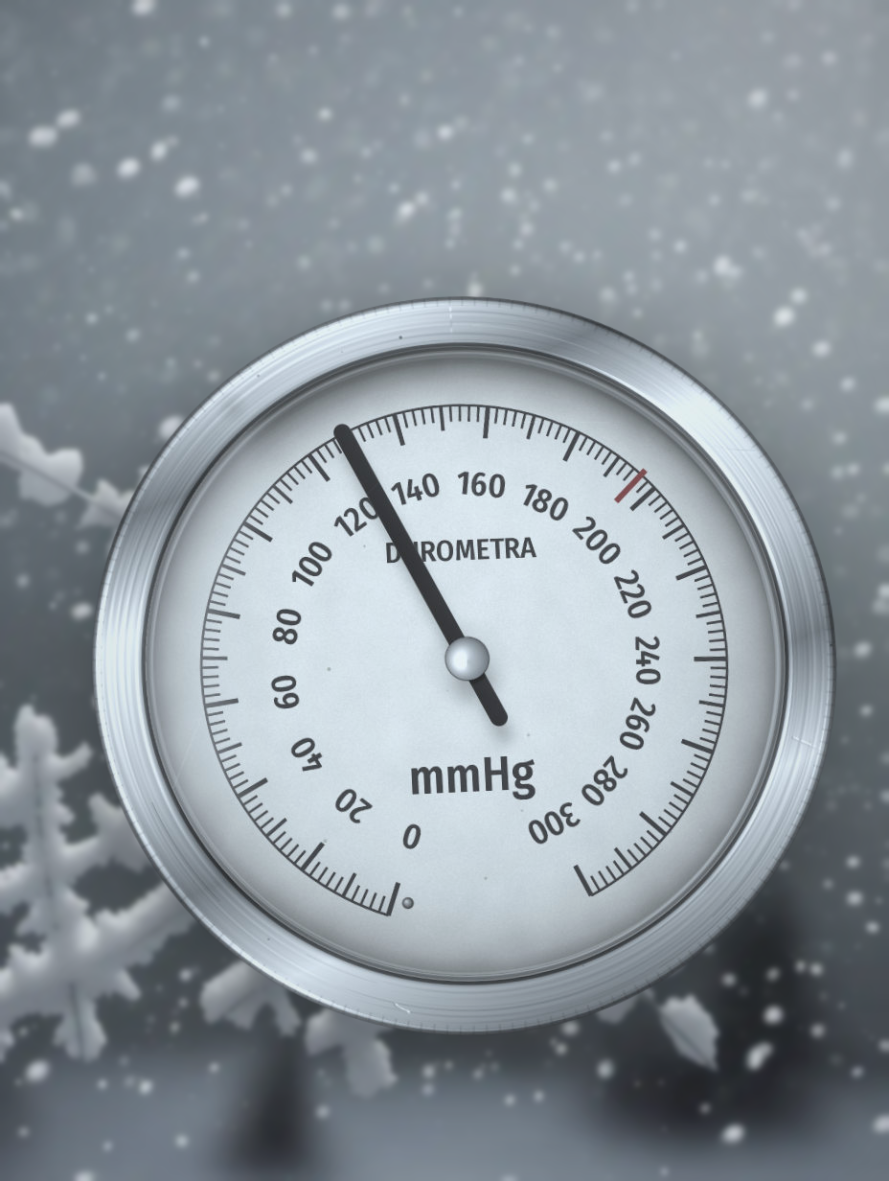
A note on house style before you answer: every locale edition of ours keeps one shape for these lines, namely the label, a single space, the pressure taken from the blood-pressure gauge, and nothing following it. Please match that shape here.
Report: 128 mmHg
